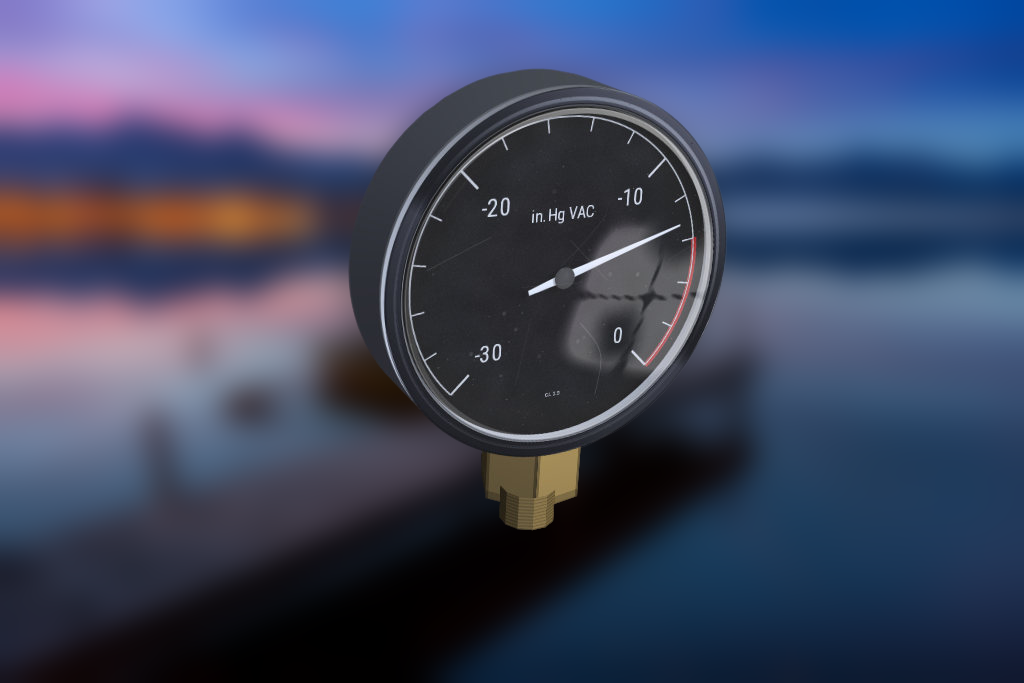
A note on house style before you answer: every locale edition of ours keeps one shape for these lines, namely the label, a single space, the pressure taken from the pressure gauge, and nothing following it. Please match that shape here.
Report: -7 inHg
